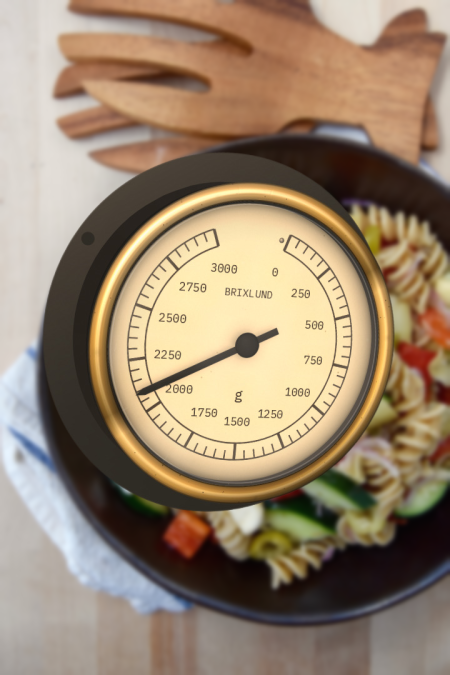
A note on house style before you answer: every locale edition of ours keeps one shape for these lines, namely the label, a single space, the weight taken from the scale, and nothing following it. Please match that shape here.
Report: 2100 g
